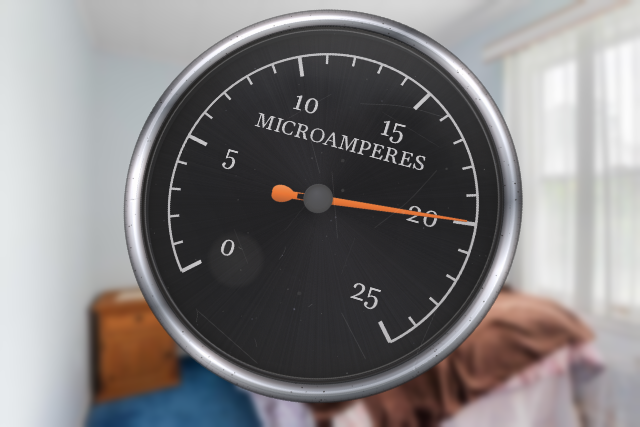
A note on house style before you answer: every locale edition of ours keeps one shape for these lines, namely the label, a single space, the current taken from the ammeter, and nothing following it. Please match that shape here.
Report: 20 µA
